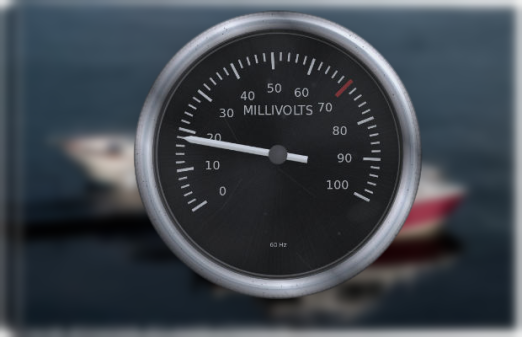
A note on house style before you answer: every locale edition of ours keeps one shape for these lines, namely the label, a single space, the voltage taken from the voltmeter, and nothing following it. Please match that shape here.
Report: 18 mV
